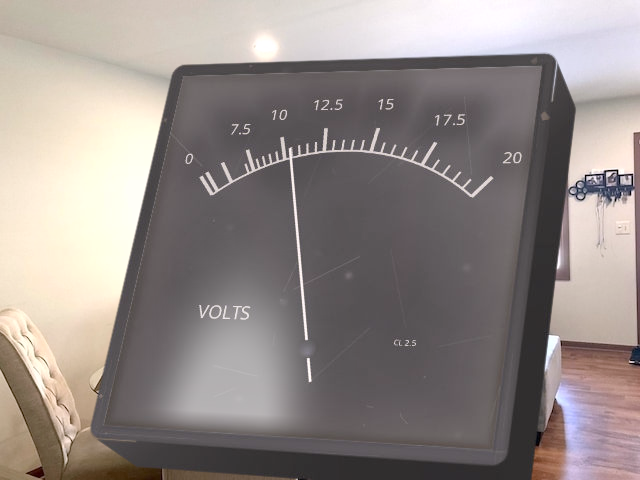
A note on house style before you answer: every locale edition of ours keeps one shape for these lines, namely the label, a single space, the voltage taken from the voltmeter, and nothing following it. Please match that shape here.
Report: 10.5 V
